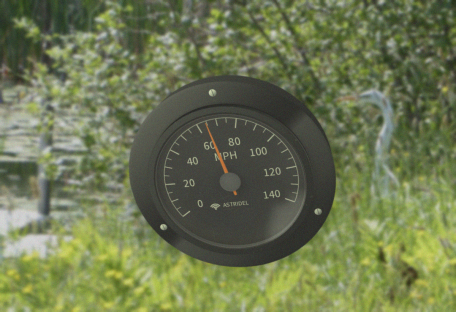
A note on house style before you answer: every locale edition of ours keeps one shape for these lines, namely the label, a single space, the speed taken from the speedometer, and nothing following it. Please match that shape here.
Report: 65 mph
